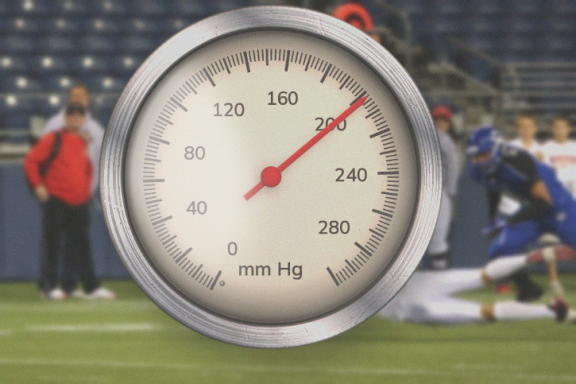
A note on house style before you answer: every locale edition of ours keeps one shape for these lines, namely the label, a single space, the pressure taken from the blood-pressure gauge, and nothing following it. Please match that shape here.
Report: 202 mmHg
